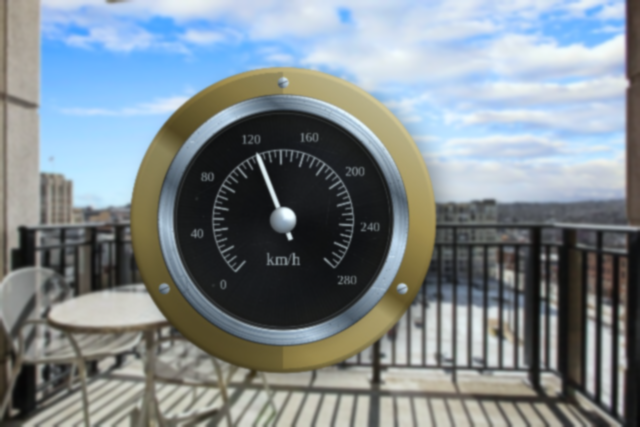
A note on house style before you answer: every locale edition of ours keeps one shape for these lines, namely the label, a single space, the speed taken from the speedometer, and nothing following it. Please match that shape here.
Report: 120 km/h
